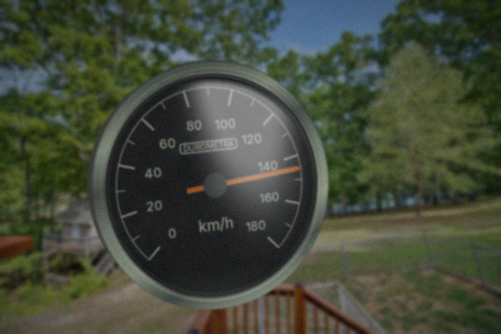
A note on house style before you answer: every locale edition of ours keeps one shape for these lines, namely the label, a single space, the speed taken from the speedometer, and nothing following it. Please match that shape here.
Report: 145 km/h
